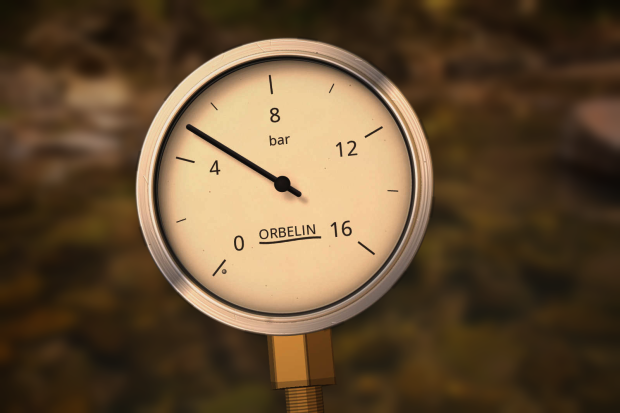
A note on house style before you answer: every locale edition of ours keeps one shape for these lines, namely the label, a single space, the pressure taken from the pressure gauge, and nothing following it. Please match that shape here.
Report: 5 bar
